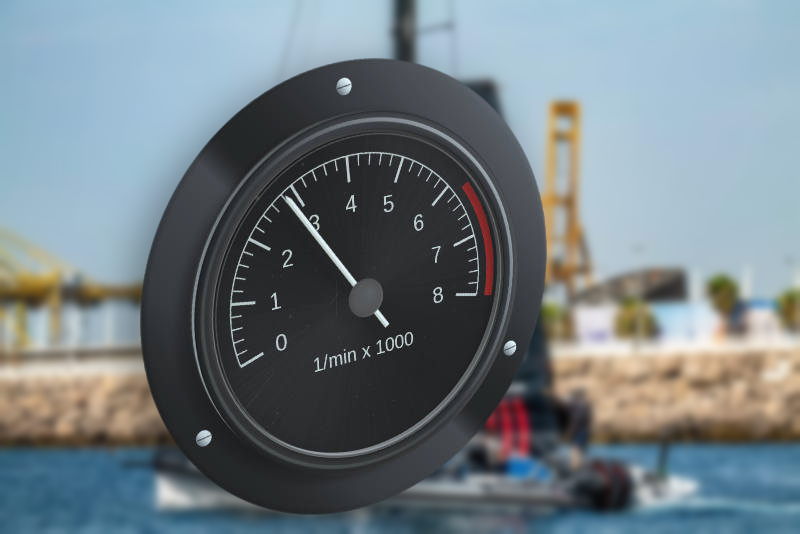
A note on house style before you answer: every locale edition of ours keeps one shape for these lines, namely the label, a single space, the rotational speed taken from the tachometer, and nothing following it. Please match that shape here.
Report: 2800 rpm
